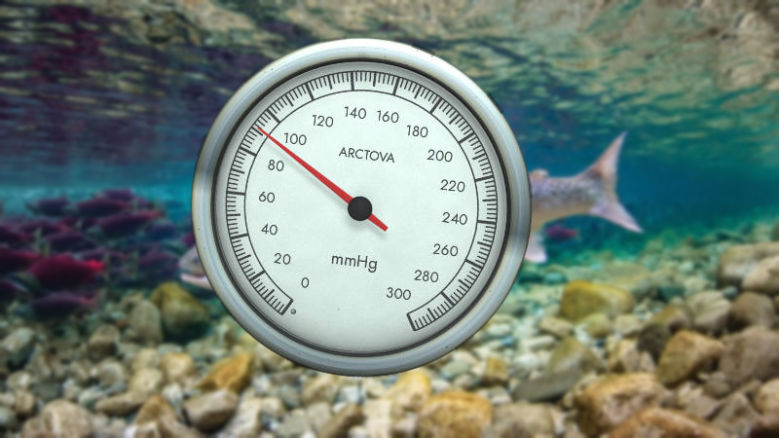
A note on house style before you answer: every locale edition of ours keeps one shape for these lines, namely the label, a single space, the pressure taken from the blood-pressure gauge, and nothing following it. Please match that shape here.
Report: 92 mmHg
